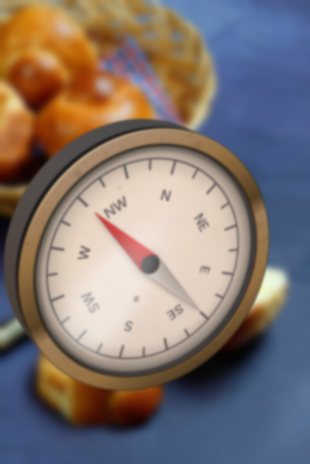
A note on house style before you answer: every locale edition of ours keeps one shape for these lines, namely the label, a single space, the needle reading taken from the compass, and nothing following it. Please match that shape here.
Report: 300 °
